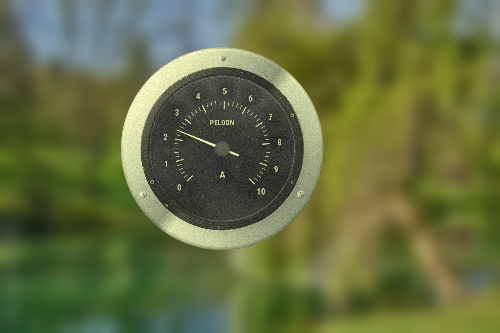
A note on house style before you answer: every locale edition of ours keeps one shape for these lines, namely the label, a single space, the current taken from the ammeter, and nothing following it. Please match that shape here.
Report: 2.4 A
